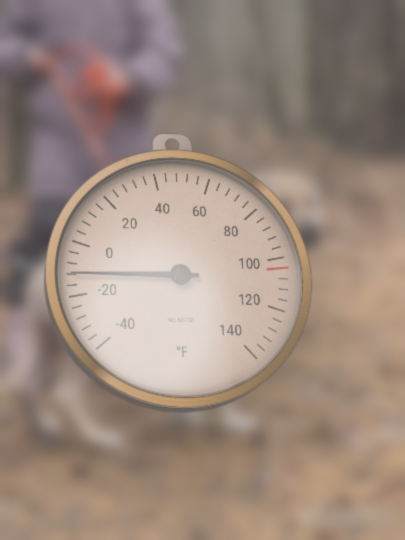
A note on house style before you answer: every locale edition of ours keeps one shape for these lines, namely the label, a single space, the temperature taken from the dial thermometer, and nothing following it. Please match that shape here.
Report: -12 °F
